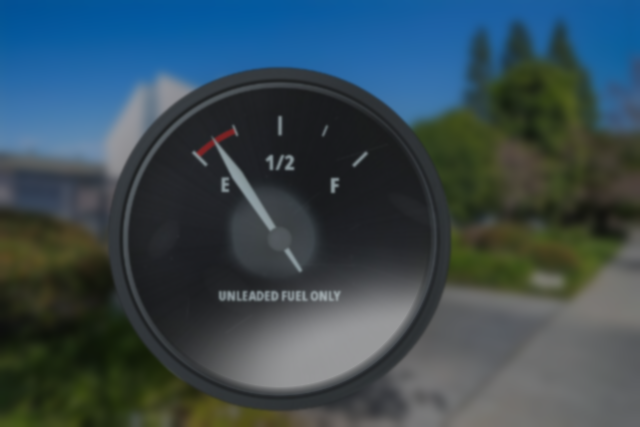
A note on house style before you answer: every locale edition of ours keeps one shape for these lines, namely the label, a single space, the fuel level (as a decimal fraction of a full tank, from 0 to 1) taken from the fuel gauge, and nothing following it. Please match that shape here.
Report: 0.125
